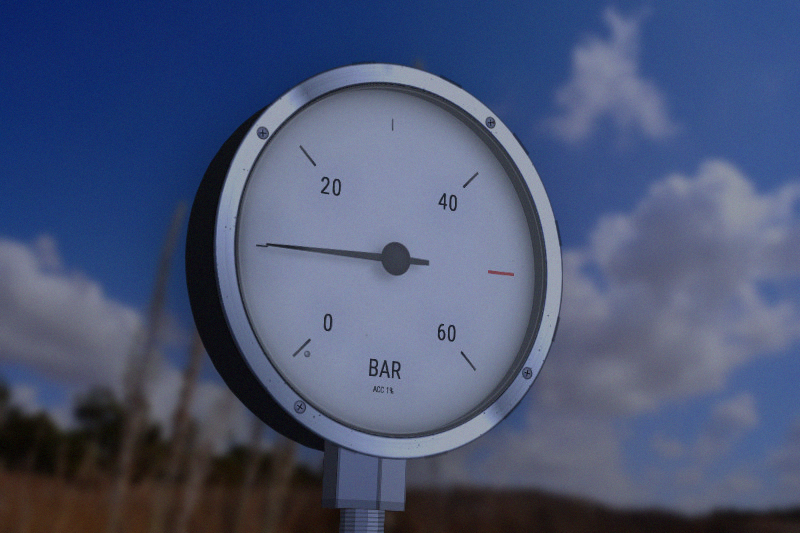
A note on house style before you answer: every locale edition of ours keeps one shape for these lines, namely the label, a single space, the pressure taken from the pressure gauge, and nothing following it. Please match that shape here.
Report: 10 bar
